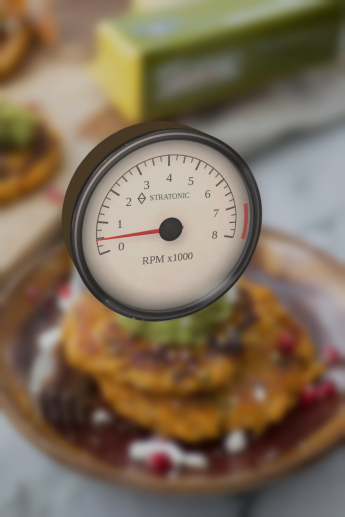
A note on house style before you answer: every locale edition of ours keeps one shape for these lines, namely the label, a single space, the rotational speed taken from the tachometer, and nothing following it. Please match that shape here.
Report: 500 rpm
